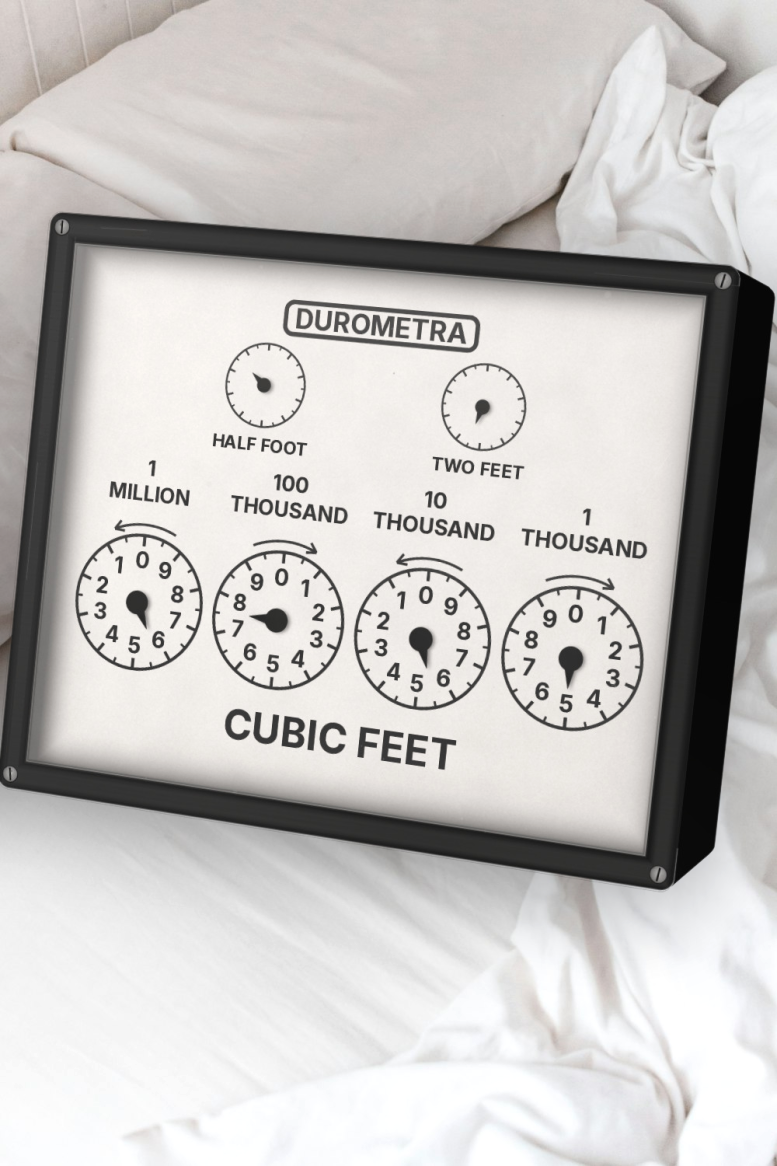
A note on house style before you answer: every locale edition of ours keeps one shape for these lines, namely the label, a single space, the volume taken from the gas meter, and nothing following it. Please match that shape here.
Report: 575500 ft³
